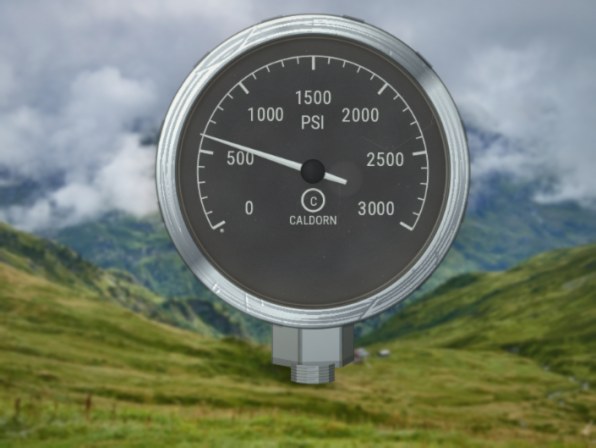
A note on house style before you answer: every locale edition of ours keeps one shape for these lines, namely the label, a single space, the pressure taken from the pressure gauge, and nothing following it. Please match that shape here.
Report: 600 psi
